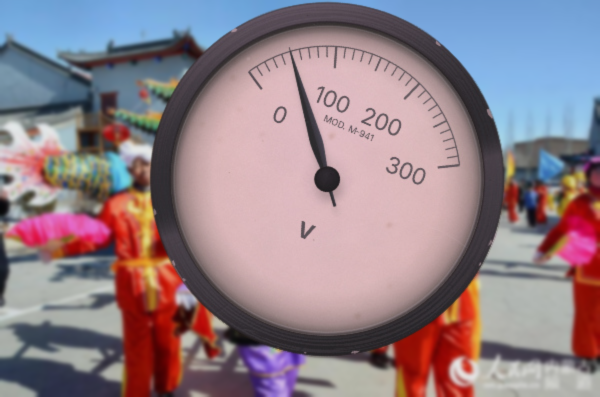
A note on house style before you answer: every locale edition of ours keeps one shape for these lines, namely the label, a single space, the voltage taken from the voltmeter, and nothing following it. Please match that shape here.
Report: 50 V
